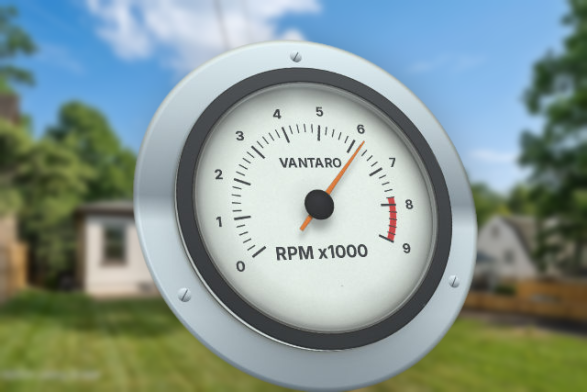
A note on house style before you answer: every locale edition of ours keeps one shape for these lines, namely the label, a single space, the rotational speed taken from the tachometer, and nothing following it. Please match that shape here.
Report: 6200 rpm
